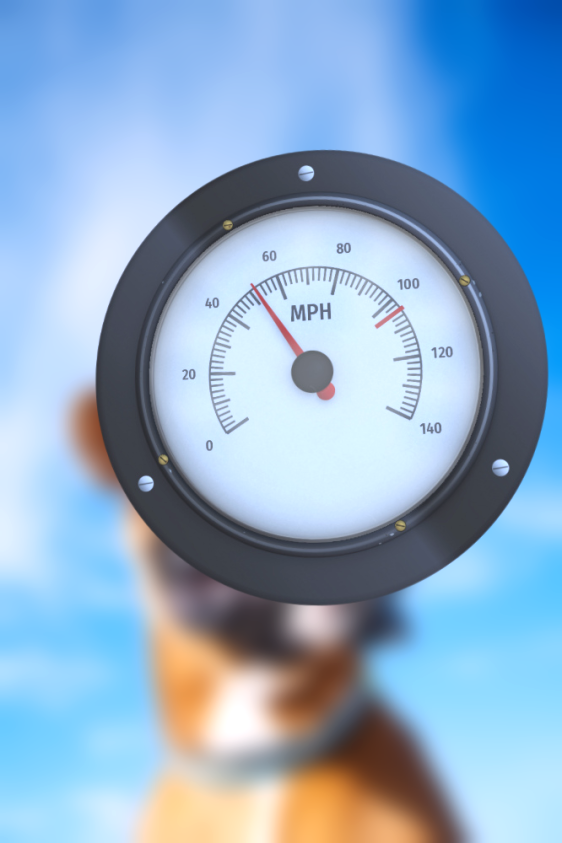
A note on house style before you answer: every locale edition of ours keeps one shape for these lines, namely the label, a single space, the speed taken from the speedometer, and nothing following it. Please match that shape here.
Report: 52 mph
